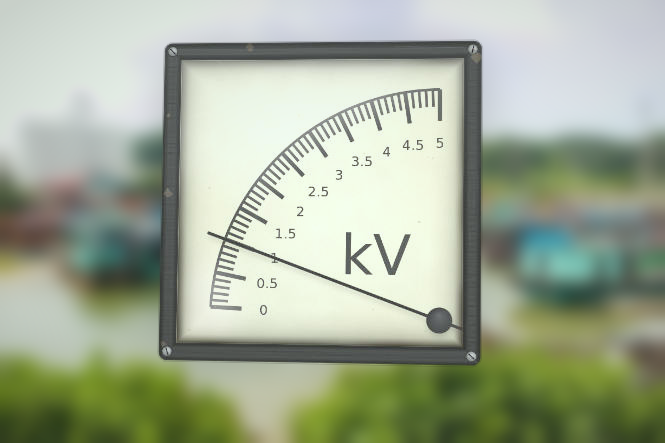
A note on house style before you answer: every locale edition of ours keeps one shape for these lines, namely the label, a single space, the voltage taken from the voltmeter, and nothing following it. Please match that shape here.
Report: 1 kV
